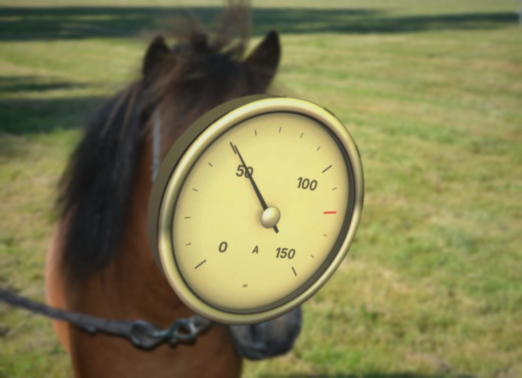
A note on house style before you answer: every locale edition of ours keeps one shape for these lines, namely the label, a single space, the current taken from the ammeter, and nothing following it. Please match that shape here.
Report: 50 A
